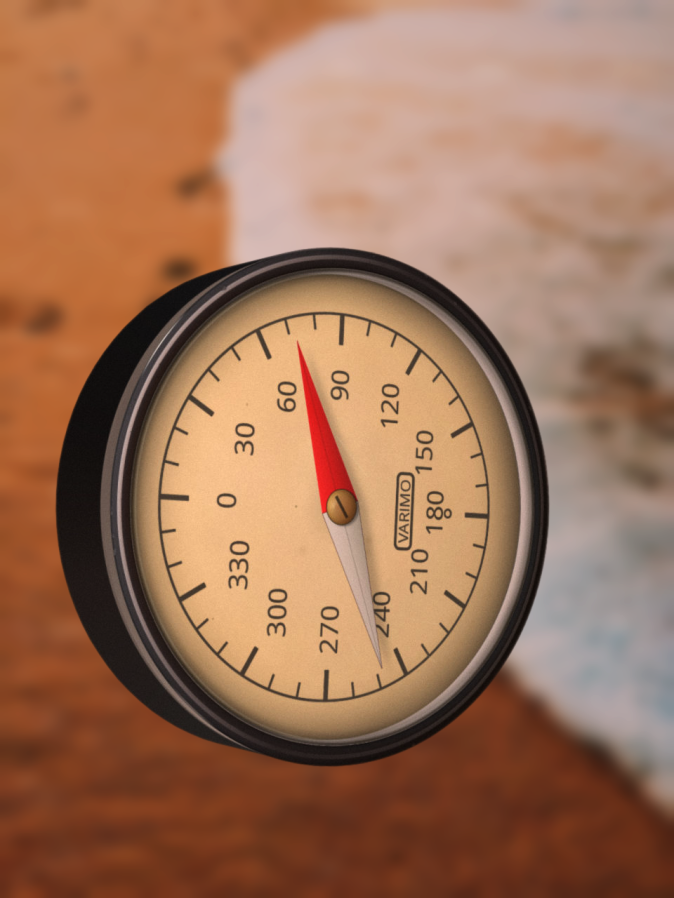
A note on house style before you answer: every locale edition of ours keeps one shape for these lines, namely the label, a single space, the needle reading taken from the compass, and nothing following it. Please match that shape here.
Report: 70 °
